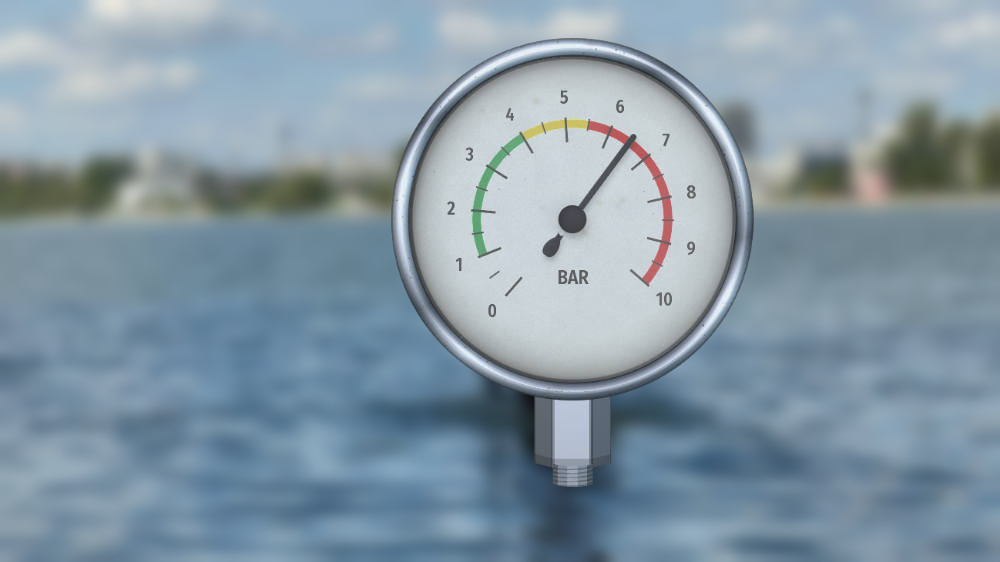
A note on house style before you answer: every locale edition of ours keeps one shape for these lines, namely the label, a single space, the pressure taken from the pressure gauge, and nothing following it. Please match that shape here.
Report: 6.5 bar
